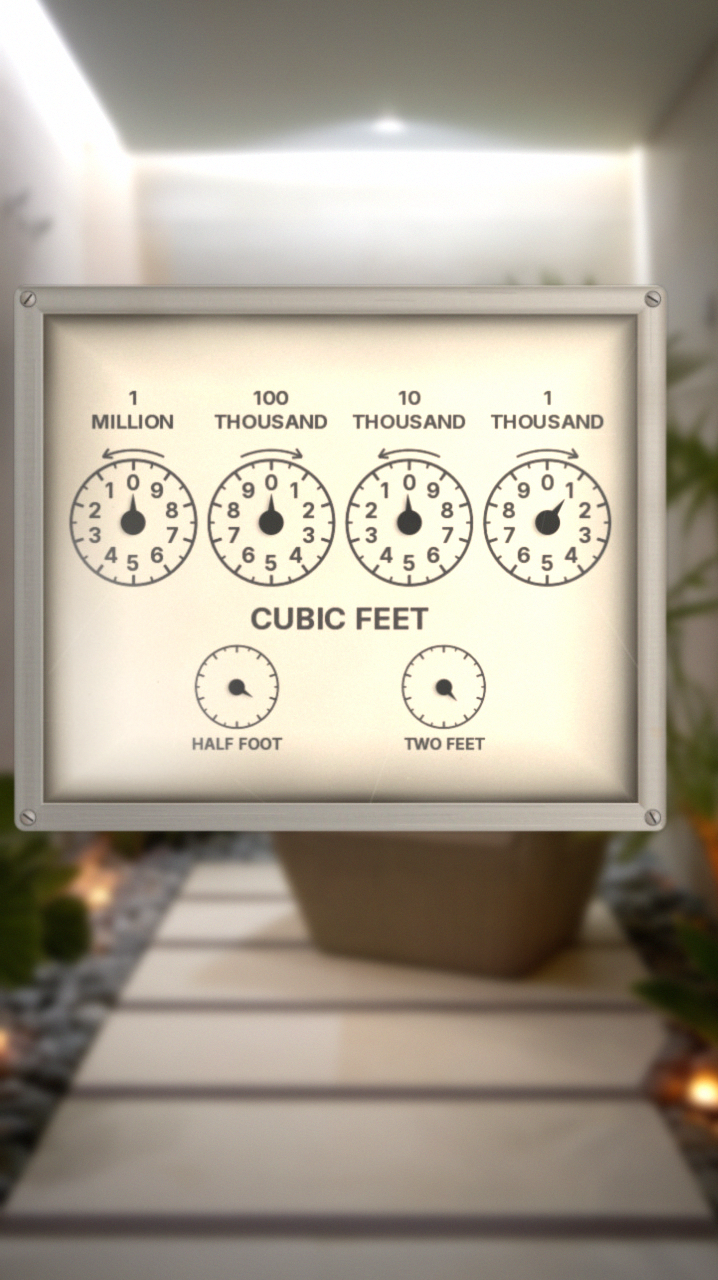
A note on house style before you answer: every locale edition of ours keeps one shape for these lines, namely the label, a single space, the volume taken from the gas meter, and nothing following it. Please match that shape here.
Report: 100 ft³
